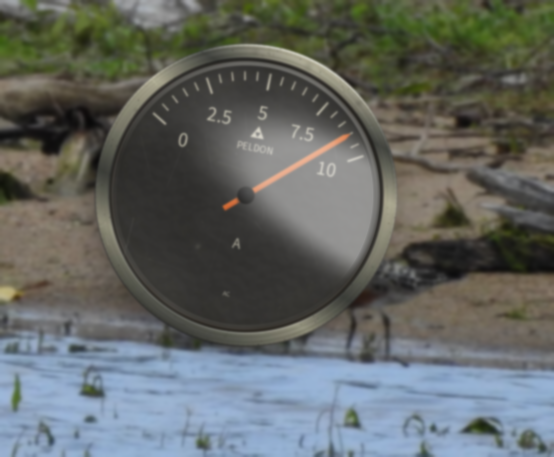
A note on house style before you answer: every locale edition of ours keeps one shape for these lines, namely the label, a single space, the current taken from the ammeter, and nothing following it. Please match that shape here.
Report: 9 A
